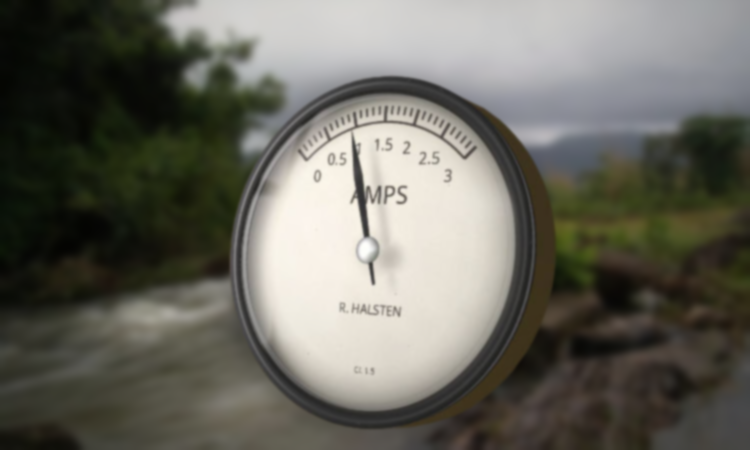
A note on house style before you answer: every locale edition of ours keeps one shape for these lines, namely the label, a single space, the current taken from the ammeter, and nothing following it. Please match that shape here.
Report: 1 A
